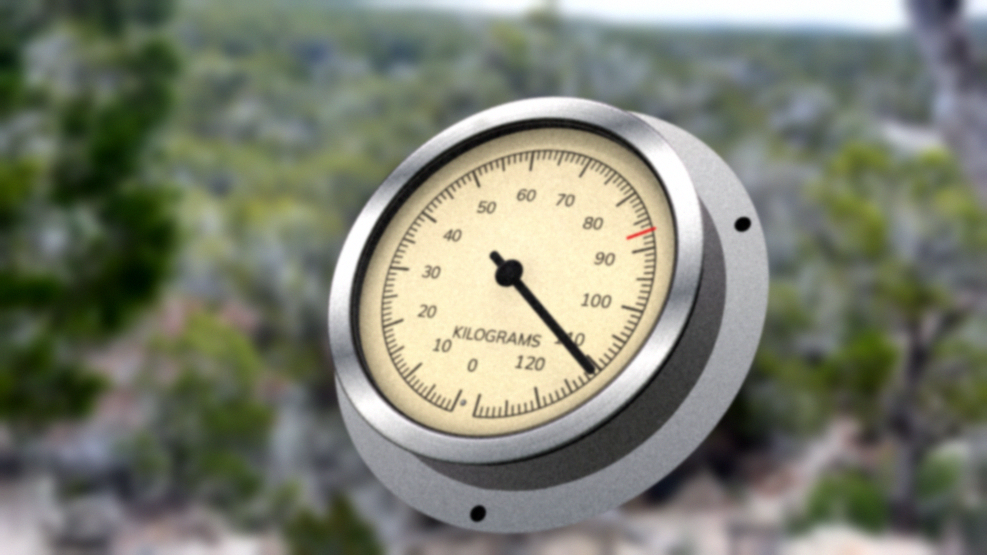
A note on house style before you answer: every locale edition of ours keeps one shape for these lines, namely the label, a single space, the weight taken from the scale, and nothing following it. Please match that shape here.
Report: 111 kg
